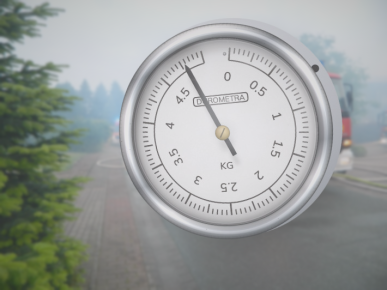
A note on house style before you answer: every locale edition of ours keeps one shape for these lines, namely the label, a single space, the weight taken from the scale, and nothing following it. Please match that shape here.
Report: 4.8 kg
